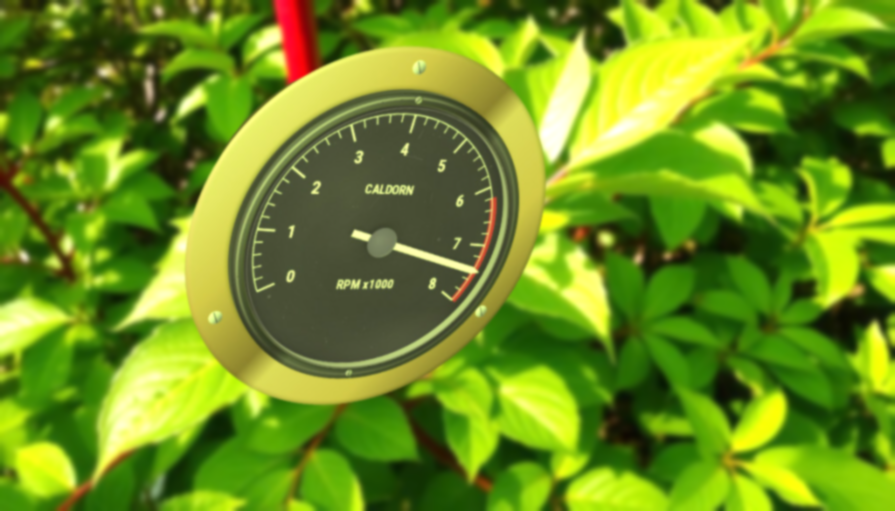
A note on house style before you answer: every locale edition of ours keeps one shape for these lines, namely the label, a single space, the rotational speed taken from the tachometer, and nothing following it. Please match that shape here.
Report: 7400 rpm
